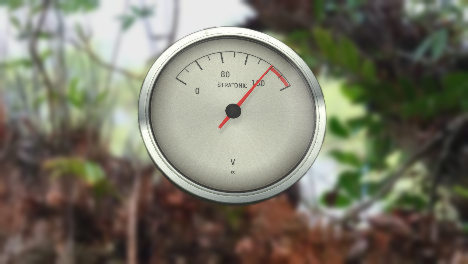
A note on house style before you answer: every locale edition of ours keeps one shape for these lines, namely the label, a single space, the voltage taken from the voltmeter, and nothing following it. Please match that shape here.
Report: 160 V
